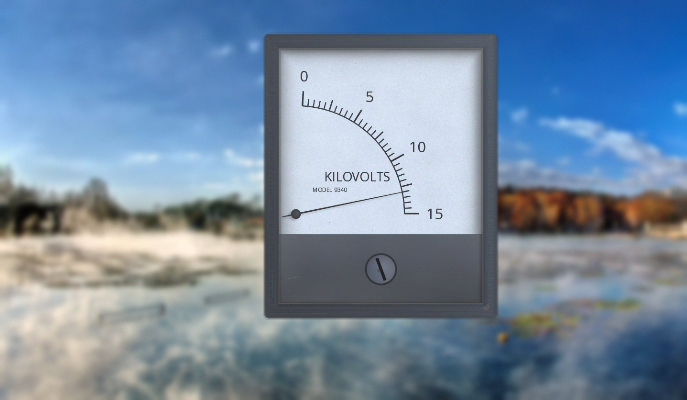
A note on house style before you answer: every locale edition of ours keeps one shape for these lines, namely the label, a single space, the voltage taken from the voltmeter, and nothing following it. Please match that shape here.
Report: 13 kV
